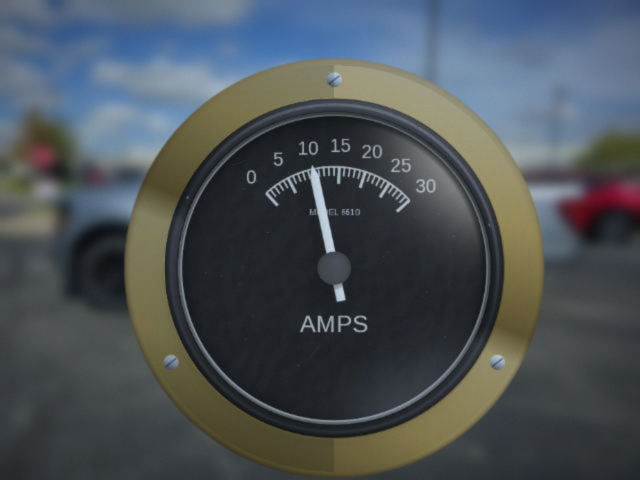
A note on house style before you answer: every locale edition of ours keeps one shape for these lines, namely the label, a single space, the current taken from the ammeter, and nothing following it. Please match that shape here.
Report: 10 A
